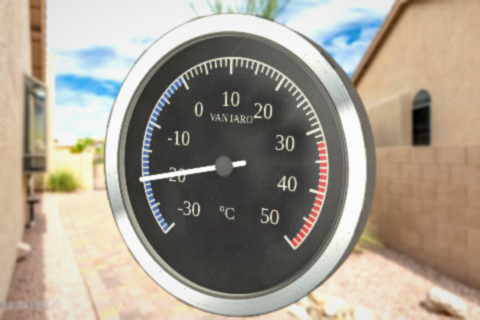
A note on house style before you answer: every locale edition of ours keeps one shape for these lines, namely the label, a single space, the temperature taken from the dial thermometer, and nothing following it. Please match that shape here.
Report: -20 °C
